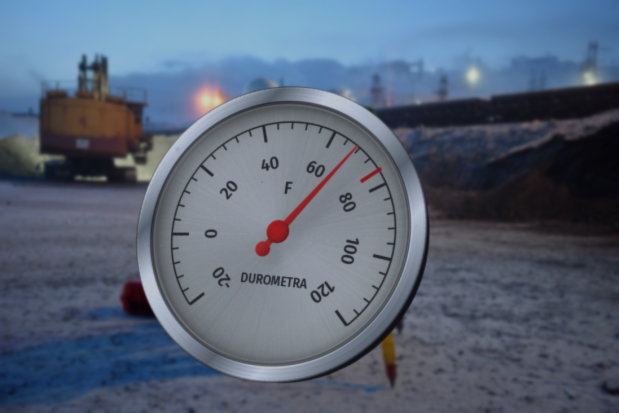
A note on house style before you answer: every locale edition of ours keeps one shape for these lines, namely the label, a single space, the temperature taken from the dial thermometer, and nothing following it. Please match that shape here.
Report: 68 °F
